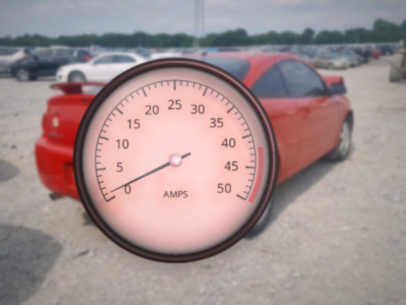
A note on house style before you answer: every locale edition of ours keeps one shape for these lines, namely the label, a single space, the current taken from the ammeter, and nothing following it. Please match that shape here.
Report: 1 A
